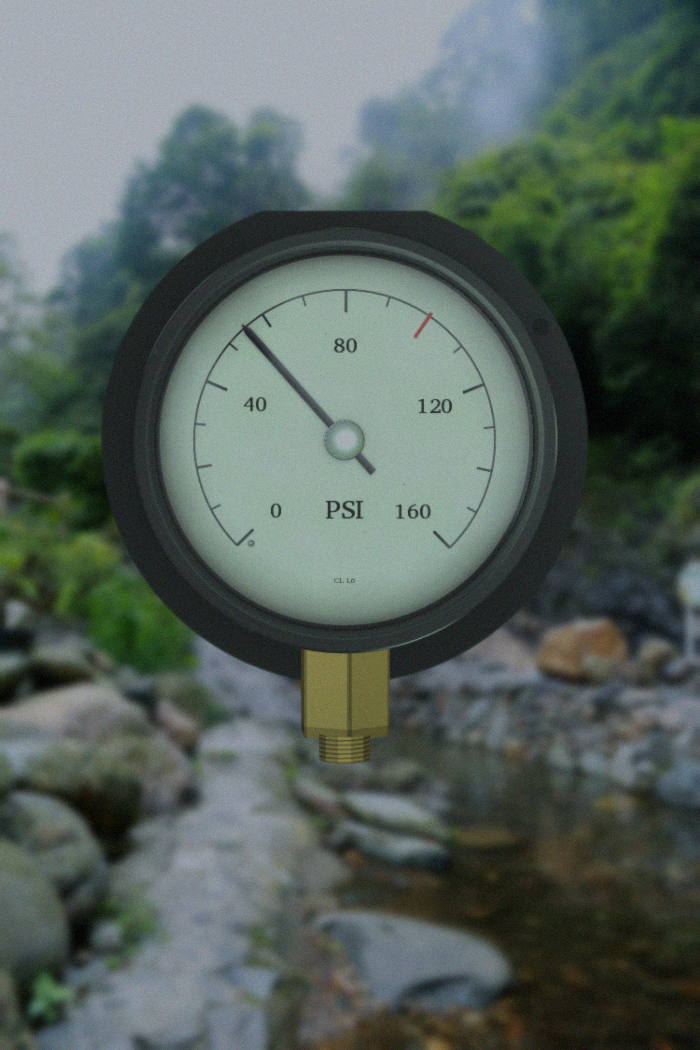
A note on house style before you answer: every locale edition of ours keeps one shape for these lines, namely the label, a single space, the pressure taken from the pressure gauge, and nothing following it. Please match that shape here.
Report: 55 psi
